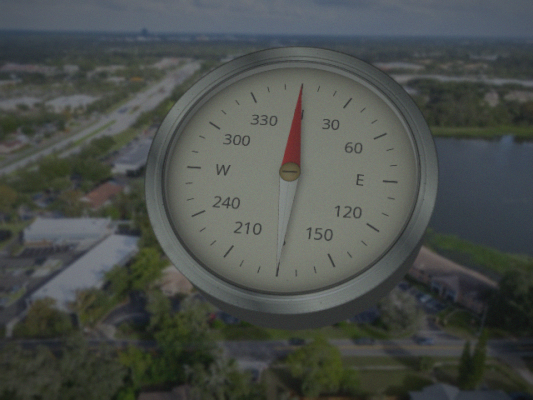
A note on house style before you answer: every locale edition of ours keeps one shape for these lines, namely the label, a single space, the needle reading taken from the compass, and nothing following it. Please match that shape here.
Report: 0 °
